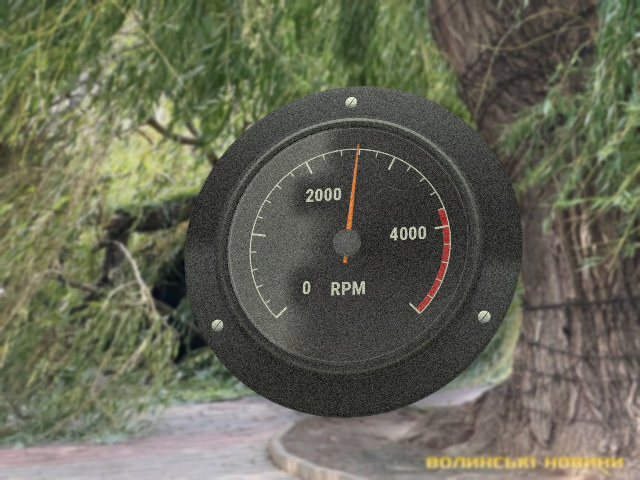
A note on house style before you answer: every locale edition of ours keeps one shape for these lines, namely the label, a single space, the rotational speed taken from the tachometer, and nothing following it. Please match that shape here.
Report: 2600 rpm
